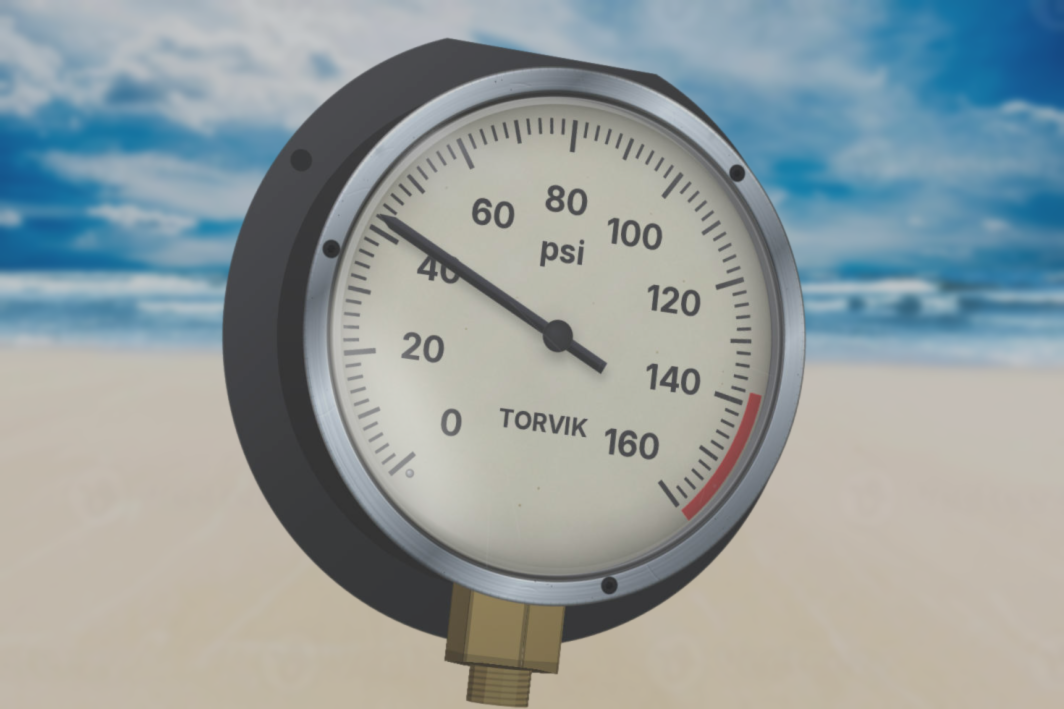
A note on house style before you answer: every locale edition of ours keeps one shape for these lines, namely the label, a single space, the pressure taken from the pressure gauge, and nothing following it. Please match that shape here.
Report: 42 psi
